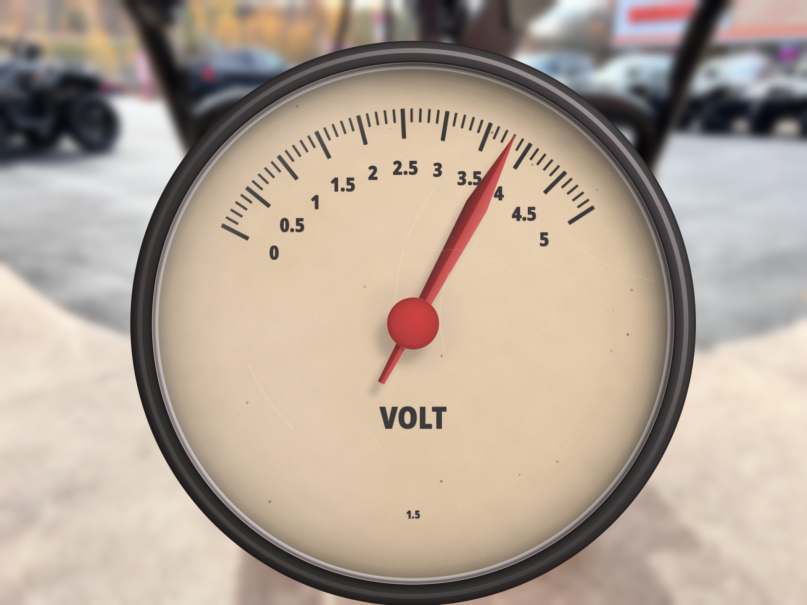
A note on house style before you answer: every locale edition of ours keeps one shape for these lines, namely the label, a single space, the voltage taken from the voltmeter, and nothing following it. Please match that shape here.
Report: 3.8 V
